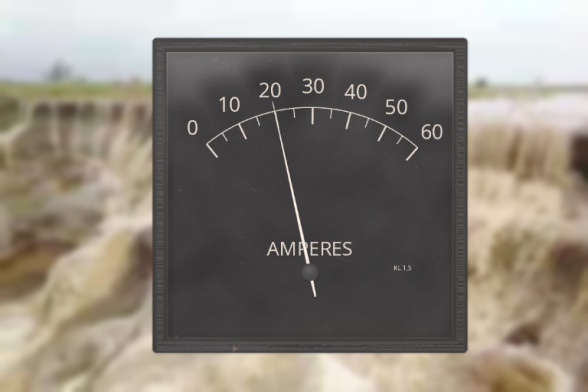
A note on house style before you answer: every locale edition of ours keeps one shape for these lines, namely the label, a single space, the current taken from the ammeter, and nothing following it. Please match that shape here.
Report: 20 A
